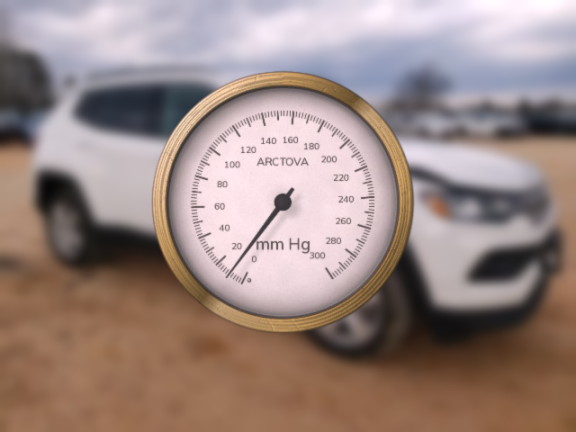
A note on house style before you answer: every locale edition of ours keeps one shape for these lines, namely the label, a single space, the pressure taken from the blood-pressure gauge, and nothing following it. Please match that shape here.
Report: 10 mmHg
